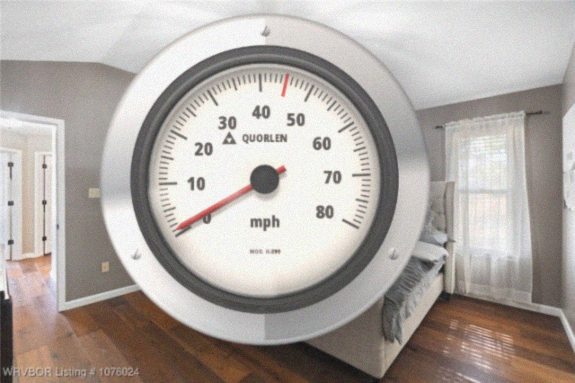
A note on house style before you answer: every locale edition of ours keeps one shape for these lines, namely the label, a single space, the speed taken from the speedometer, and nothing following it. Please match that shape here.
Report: 1 mph
